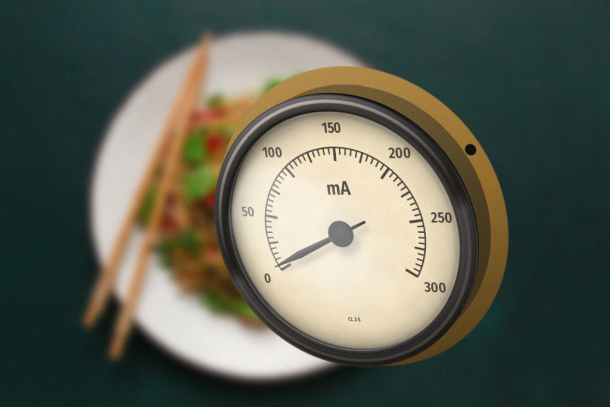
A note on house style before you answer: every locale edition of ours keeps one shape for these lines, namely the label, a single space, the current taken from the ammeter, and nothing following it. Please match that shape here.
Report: 5 mA
